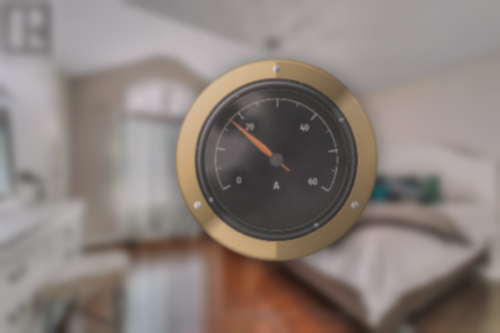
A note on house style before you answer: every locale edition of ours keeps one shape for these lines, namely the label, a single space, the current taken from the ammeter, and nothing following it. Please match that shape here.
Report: 17.5 A
